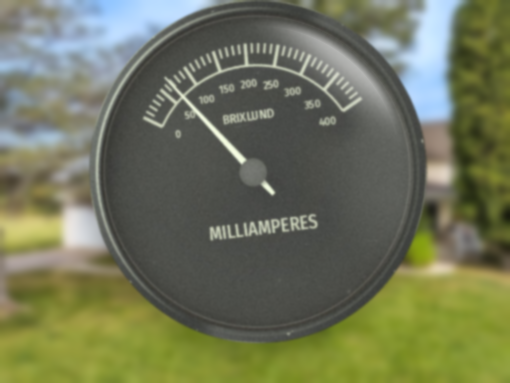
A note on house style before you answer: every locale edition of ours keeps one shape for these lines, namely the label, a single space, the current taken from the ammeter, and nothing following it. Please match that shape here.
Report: 70 mA
